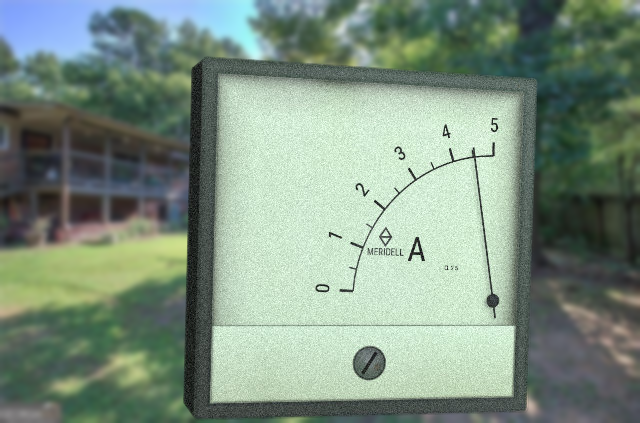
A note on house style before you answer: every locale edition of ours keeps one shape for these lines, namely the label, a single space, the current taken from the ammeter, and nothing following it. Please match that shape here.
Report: 4.5 A
